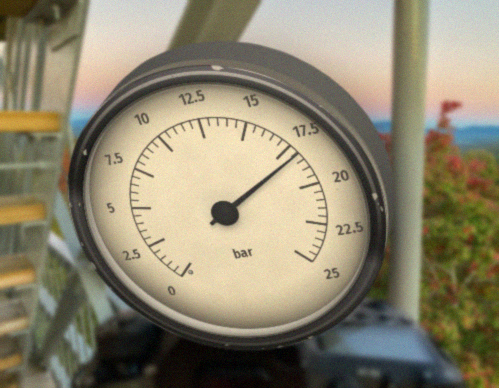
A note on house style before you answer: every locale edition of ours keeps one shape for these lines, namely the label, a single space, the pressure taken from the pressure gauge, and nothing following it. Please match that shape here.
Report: 18 bar
